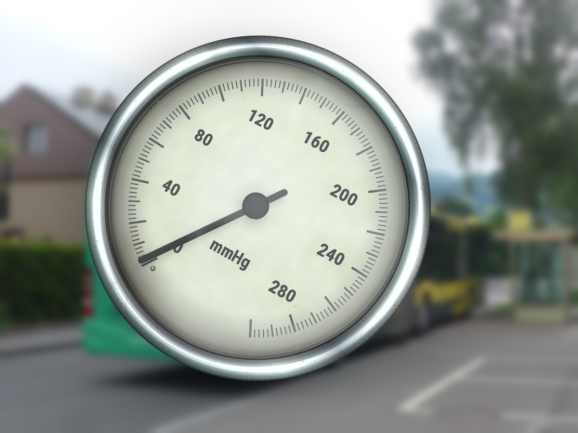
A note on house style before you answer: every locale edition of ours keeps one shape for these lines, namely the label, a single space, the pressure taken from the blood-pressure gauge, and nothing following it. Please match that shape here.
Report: 2 mmHg
